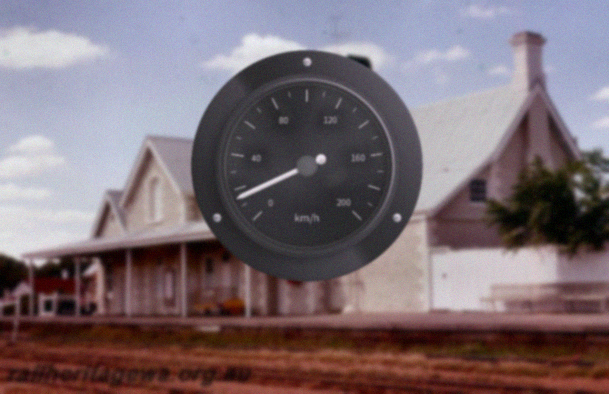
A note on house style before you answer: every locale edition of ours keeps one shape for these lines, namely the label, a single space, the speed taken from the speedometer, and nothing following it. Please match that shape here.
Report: 15 km/h
